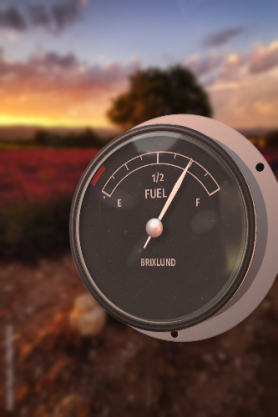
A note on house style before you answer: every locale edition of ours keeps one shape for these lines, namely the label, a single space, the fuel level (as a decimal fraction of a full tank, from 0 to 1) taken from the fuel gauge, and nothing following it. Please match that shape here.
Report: 0.75
